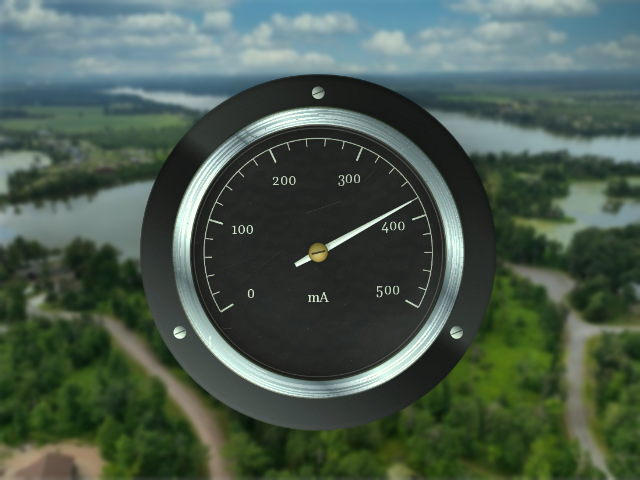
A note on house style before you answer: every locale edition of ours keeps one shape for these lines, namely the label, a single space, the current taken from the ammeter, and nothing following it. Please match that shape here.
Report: 380 mA
